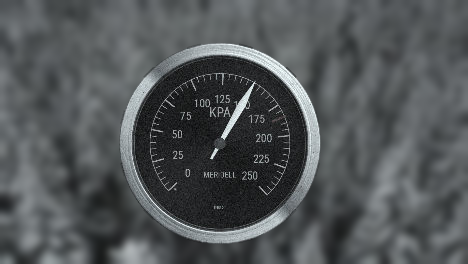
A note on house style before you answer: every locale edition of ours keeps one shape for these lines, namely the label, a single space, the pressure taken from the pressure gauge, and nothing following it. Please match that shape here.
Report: 150 kPa
